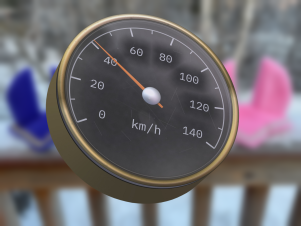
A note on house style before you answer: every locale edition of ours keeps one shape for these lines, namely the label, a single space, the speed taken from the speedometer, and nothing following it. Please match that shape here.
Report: 40 km/h
